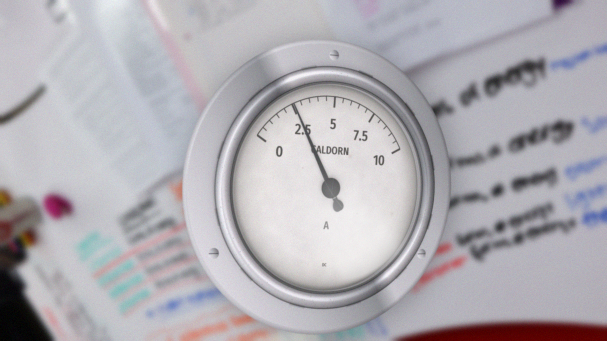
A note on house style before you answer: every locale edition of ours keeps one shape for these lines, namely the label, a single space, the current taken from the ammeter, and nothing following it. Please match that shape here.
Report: 2.5 A
